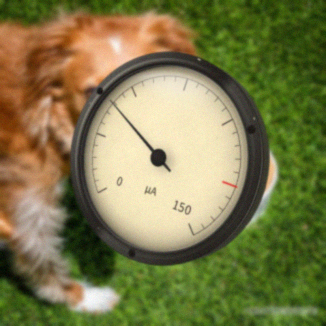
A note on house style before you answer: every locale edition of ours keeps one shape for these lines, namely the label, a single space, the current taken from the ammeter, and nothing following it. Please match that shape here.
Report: 40 µA
